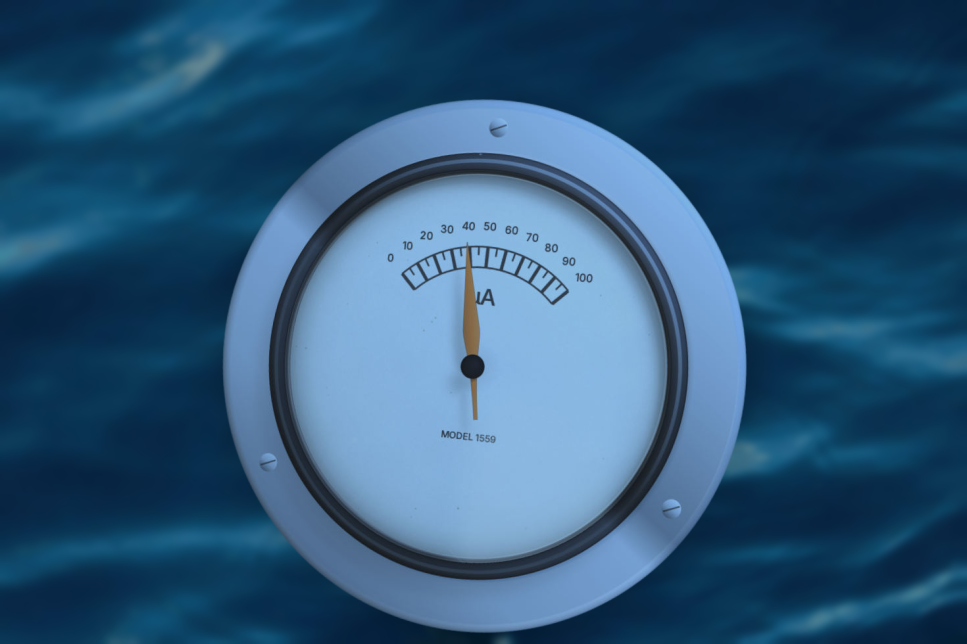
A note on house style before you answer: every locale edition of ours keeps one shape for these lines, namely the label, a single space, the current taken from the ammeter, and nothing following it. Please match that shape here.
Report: 40 µA
